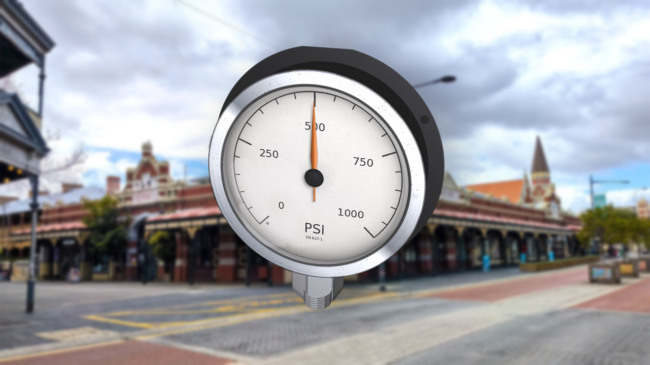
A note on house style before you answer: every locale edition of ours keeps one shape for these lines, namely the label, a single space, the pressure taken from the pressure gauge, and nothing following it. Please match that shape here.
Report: 500 psi
